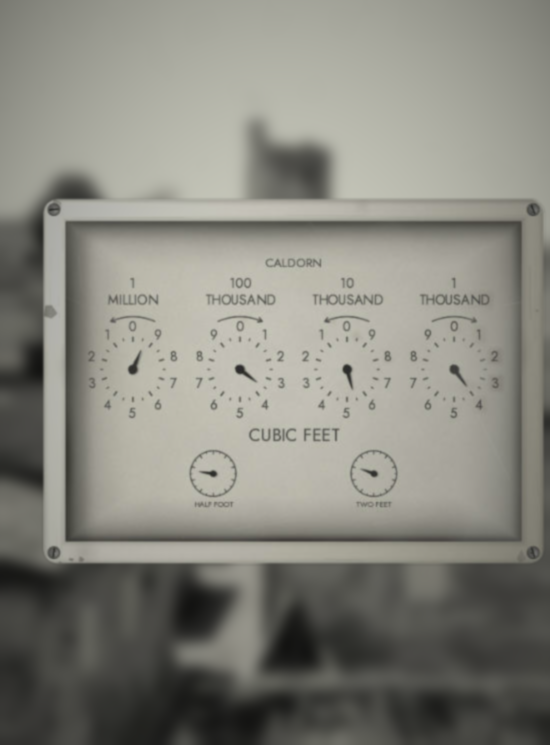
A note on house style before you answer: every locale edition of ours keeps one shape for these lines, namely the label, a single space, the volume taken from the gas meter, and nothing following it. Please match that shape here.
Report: 935400 ft³
